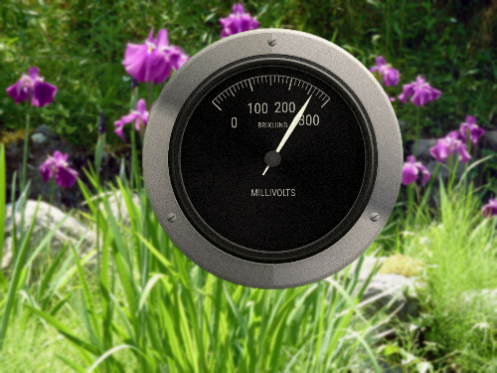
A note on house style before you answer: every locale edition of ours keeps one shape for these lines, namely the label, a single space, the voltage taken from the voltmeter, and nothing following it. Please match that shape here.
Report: 260 mV
